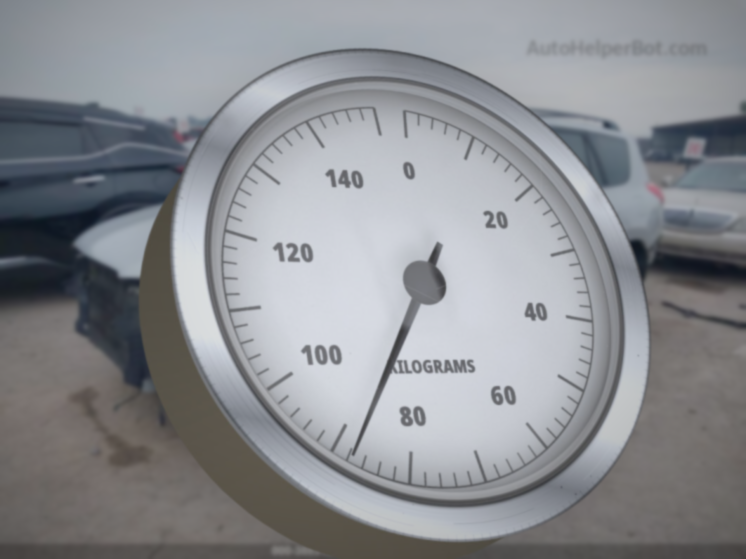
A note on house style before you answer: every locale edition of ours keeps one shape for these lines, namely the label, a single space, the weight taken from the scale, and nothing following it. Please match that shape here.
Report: 88 kg
